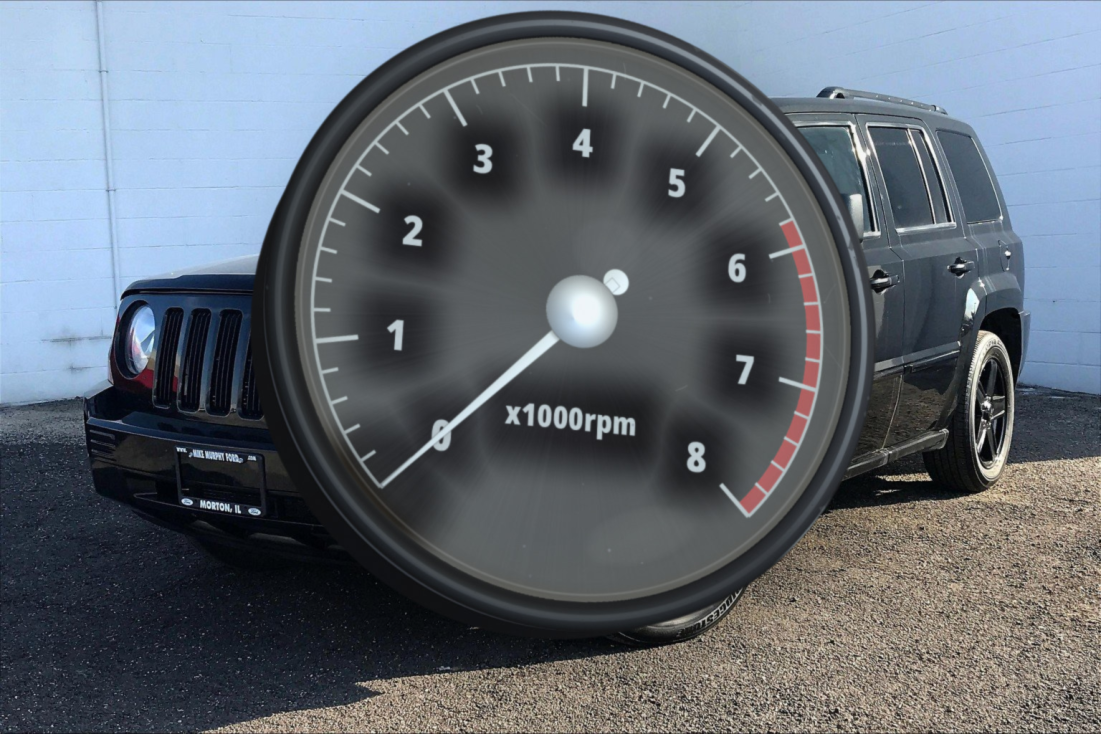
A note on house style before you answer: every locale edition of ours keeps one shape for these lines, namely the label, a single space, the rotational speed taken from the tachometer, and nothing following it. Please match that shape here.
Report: 0 rpm
